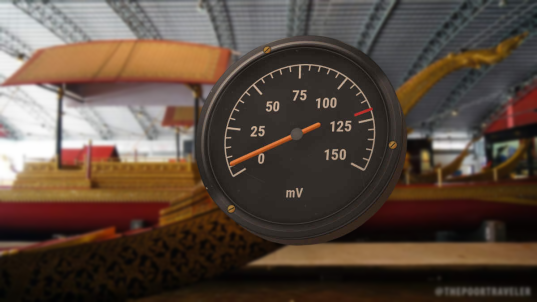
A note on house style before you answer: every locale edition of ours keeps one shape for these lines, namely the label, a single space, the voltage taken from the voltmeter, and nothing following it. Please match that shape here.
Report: 5 mV
